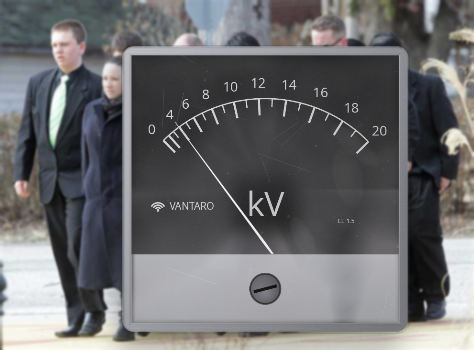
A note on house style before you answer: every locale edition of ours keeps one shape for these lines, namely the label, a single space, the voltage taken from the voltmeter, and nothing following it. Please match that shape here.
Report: 4 kV
